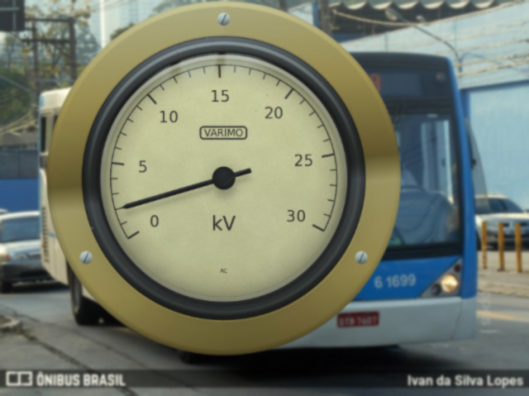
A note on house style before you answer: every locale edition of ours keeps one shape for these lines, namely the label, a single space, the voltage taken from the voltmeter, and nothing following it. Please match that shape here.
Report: 2 kV
